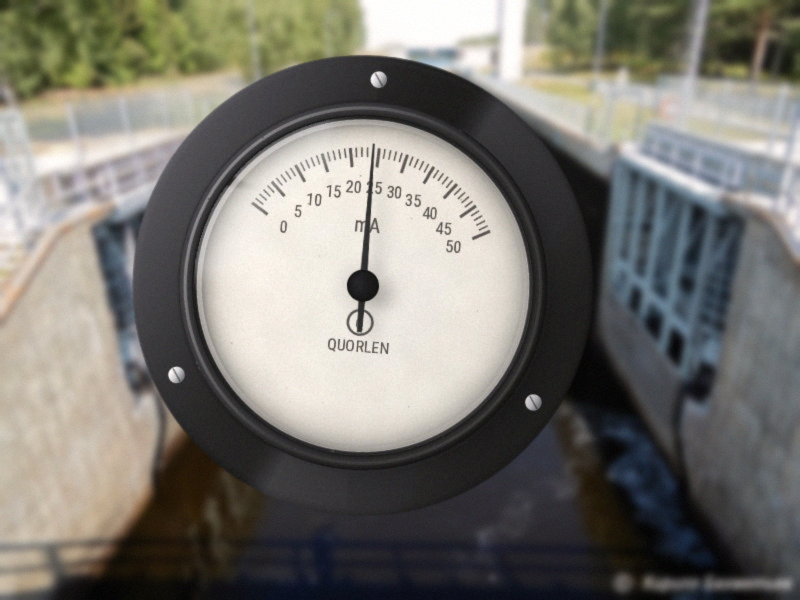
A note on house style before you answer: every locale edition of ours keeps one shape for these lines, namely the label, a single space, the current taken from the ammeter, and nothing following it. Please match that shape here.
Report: 24 mA
